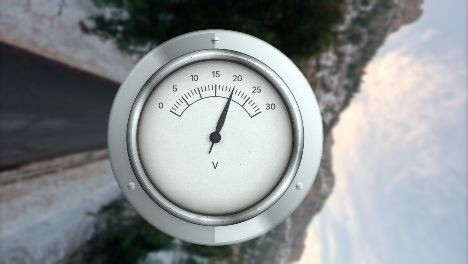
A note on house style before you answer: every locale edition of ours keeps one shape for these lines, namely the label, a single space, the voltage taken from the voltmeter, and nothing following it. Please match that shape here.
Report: 20 V
